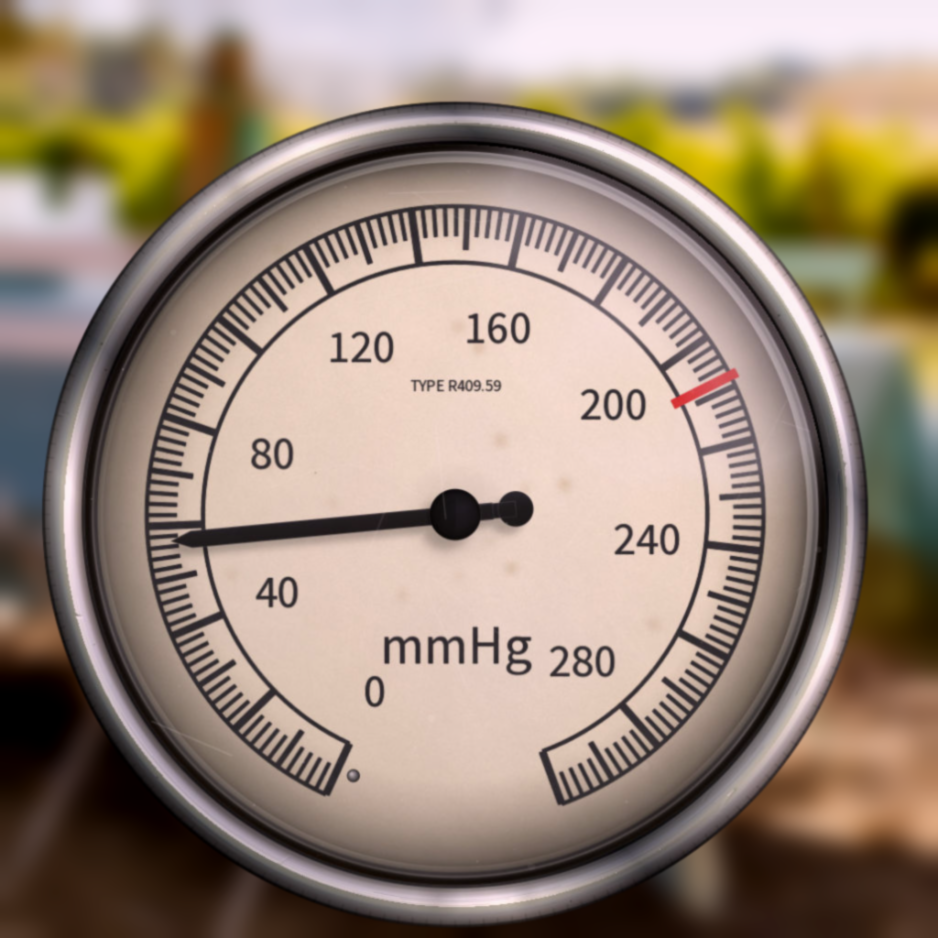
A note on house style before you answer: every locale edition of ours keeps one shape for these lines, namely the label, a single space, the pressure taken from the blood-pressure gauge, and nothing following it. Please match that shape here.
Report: 57 mmHg
